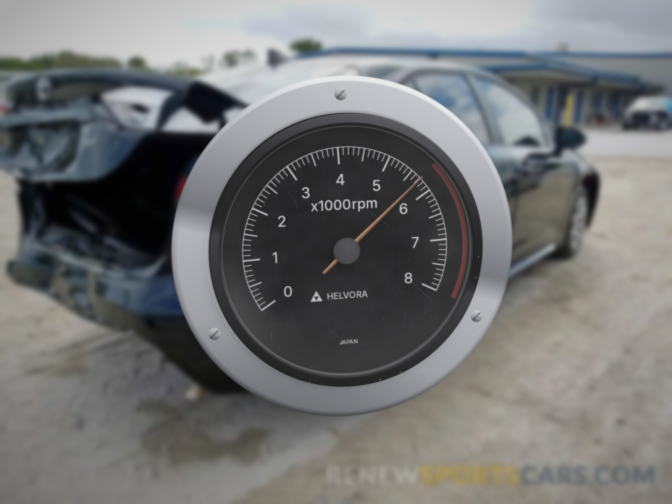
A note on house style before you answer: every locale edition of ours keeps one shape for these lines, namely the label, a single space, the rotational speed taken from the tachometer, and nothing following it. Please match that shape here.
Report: 5700 rpm
